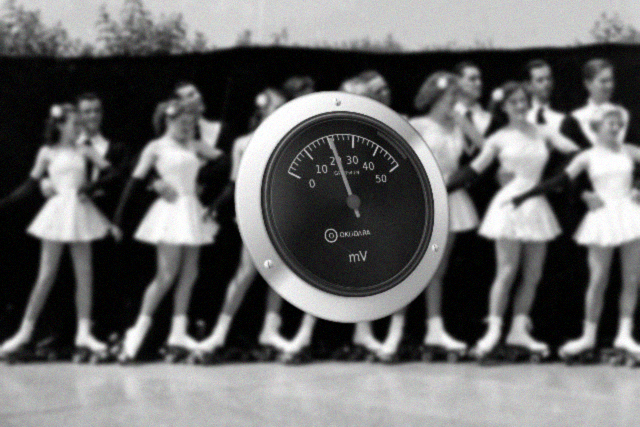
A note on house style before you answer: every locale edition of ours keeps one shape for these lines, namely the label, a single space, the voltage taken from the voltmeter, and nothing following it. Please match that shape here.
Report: 20 mV
